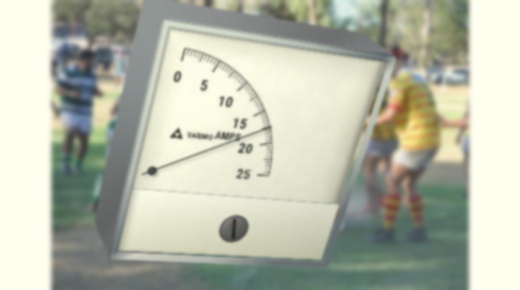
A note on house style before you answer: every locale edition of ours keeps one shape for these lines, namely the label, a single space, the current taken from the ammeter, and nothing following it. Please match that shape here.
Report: 17.5 A
